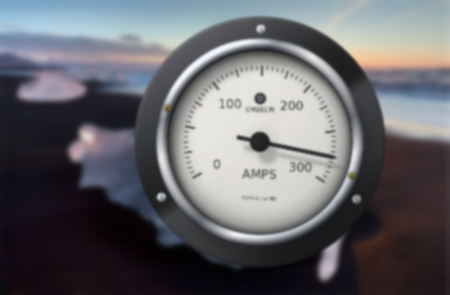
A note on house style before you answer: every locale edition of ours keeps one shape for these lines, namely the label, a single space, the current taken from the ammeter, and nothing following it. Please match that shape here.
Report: 275 A
